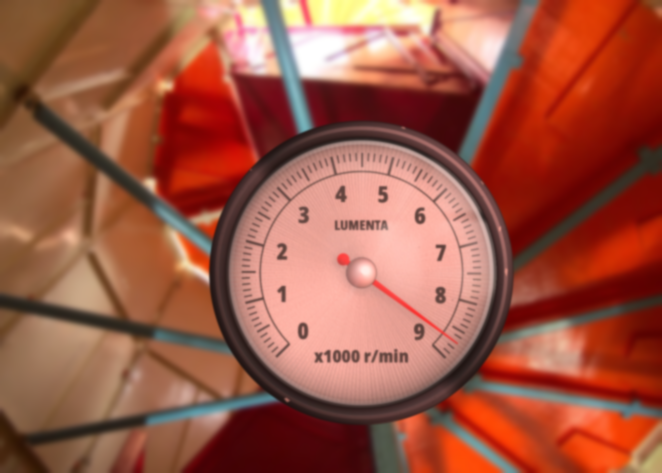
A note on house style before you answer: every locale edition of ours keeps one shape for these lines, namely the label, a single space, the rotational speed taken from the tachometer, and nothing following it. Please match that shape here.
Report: 8700 rpm
